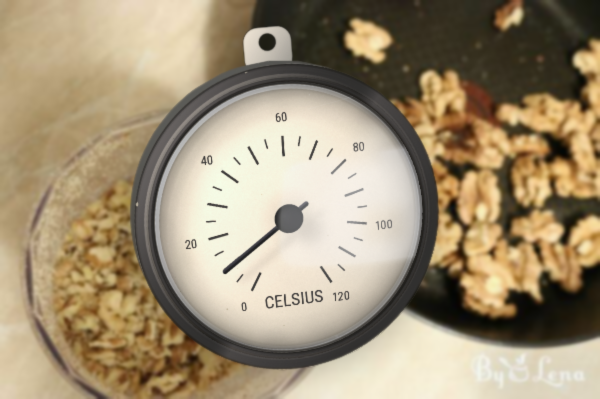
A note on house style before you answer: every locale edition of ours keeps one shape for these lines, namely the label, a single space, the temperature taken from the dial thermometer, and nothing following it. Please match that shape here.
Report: 10 °C
